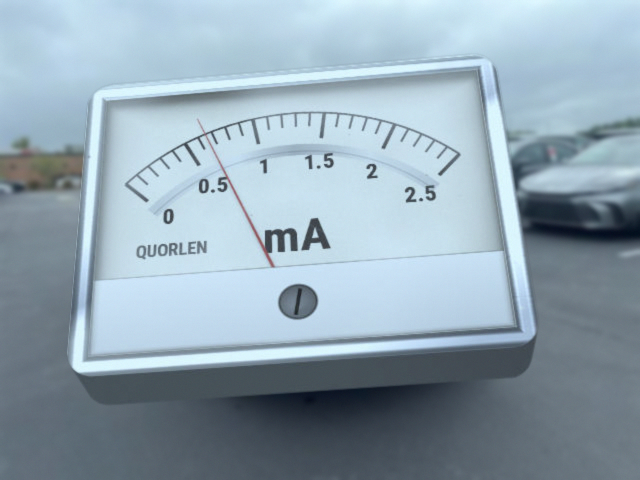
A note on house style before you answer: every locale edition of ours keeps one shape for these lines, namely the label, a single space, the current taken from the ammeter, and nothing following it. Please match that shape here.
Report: 0.65 mA
